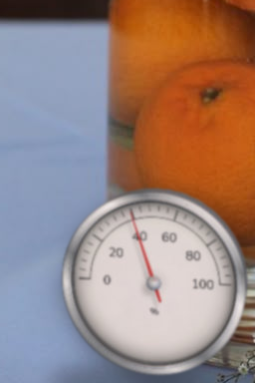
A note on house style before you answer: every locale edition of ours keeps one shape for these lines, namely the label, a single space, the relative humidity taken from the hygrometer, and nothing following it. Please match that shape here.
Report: 40 %
